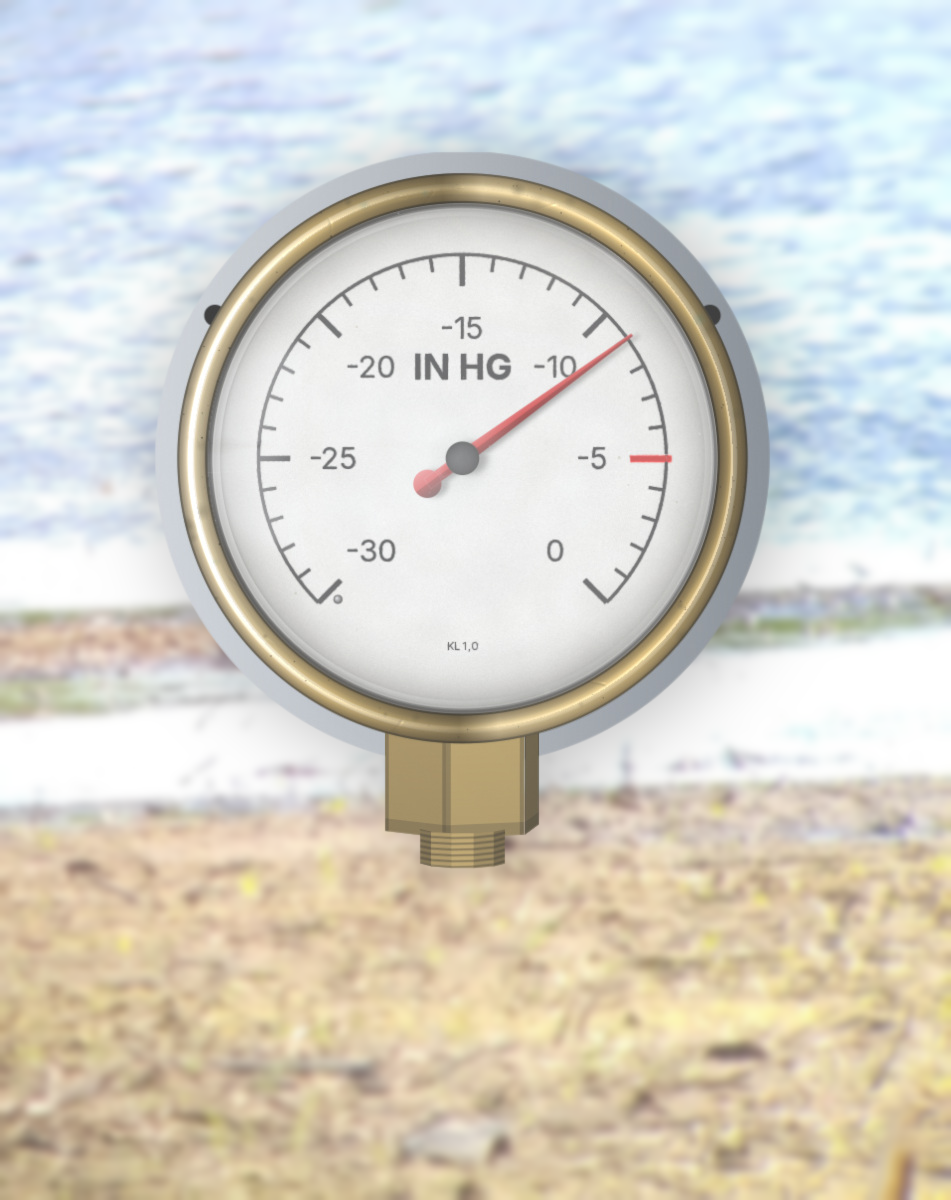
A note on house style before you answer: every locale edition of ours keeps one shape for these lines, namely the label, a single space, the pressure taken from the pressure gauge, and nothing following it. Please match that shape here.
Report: -9 inHg
